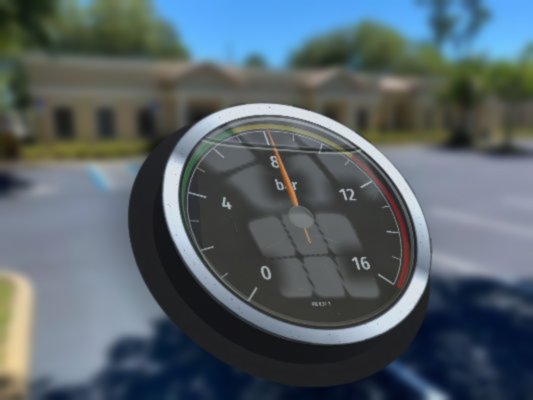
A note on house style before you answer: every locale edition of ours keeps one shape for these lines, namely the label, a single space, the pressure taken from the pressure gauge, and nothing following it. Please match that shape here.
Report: 8 bar
